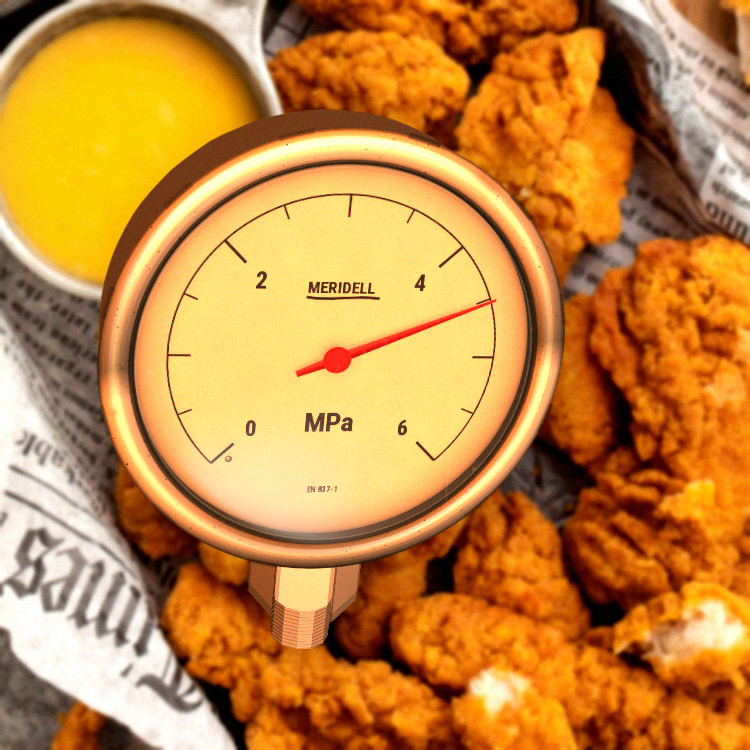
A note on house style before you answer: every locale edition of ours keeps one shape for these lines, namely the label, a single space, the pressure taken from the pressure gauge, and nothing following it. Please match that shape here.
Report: 4.5 MPa
